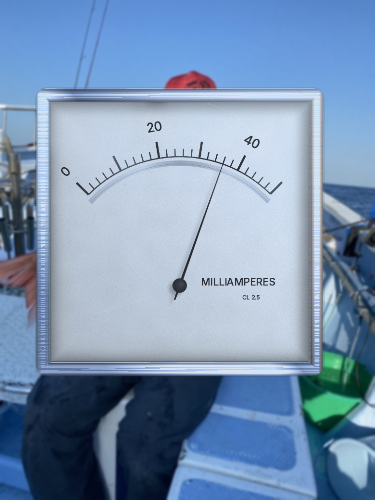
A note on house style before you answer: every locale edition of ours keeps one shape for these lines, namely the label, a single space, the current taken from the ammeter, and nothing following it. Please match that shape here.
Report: 36 mA
